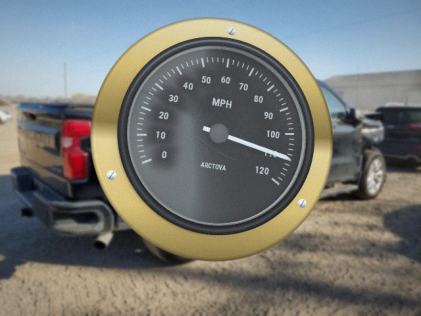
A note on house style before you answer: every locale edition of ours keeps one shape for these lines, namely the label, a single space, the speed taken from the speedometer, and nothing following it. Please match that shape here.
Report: 110 mph
